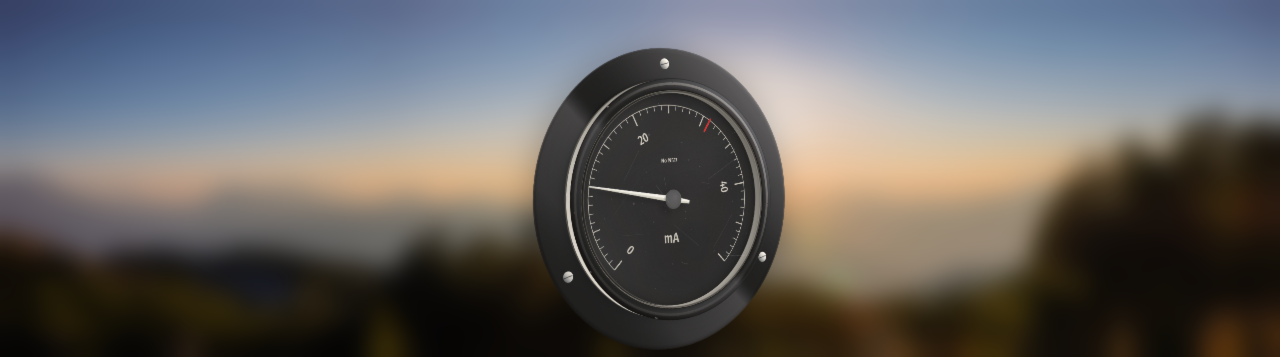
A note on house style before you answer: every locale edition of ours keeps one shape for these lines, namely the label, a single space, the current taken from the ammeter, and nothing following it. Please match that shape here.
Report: 10 mA
